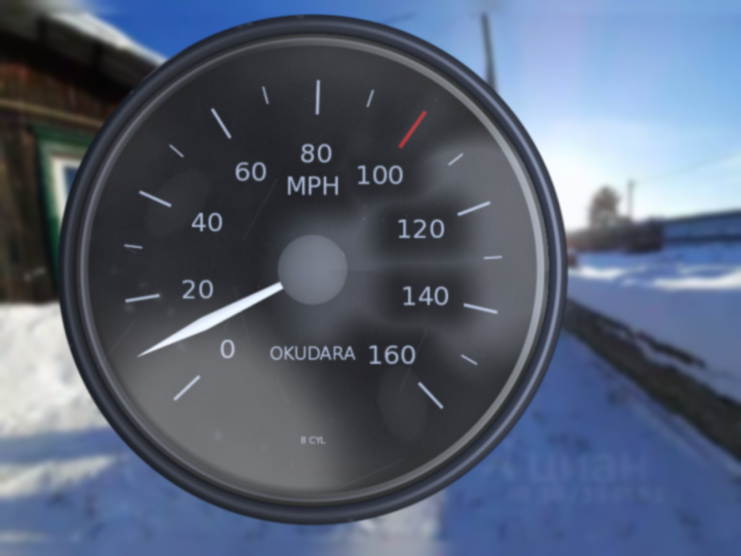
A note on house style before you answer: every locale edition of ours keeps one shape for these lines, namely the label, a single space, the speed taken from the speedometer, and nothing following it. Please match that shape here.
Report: 10 mph
